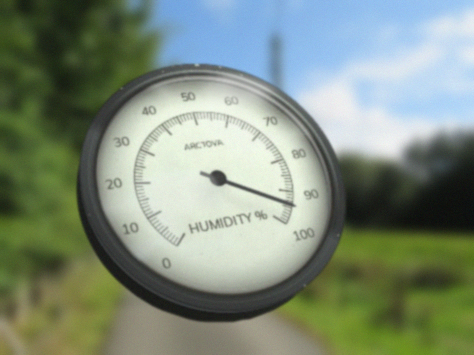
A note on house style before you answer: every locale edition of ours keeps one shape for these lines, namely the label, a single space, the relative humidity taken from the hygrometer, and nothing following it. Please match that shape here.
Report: 95 %
